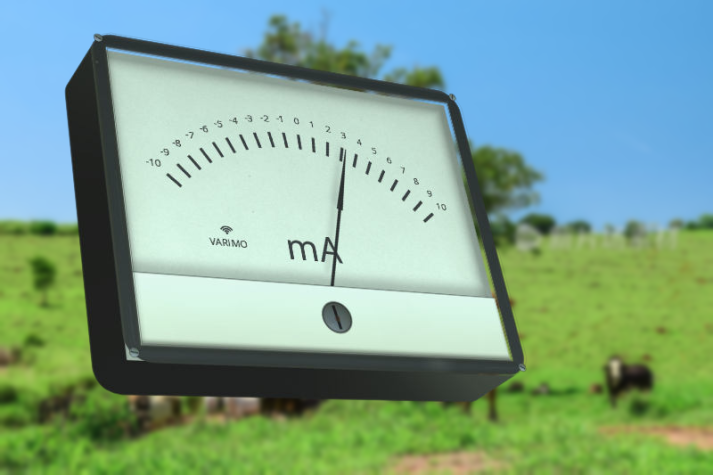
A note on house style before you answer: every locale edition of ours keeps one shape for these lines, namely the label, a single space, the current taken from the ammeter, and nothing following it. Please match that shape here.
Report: 3 mA
